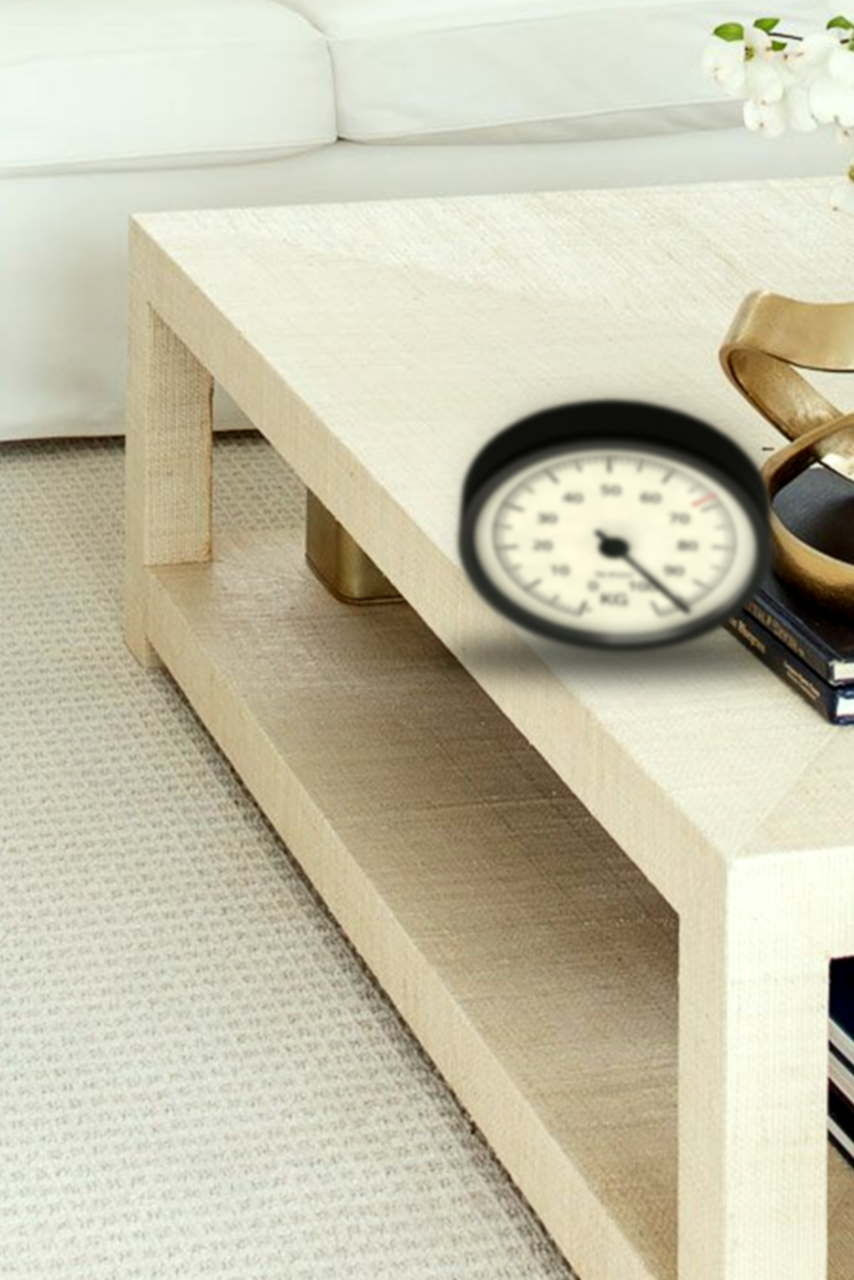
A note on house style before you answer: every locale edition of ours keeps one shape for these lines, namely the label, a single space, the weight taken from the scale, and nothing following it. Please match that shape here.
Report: 95 kg
